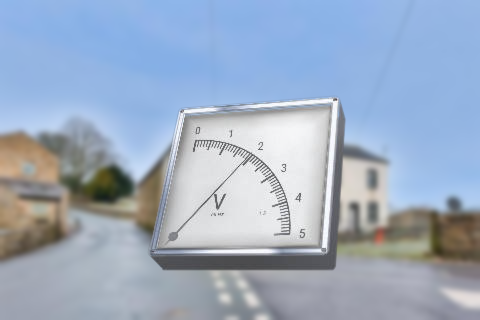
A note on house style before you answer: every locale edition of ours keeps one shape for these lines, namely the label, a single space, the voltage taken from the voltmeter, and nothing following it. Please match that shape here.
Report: 2 V
